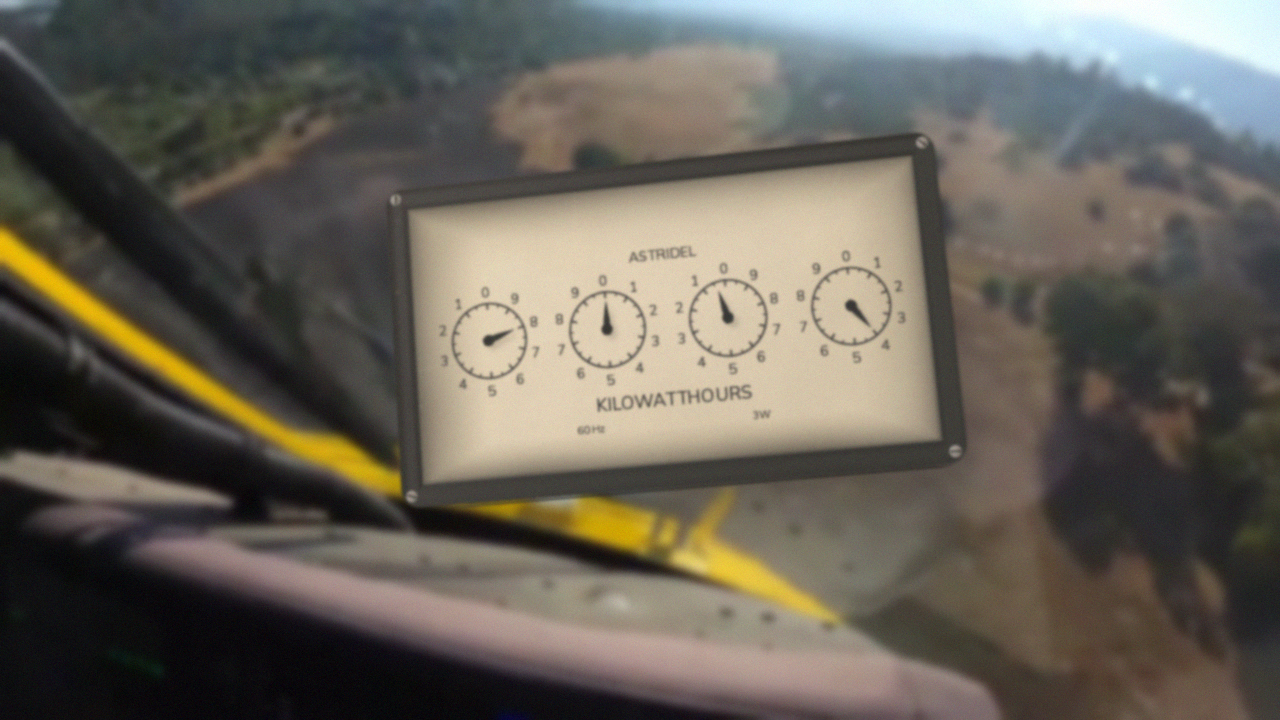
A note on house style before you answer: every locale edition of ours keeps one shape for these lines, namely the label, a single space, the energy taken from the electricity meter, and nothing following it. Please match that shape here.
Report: 8004 kWh
